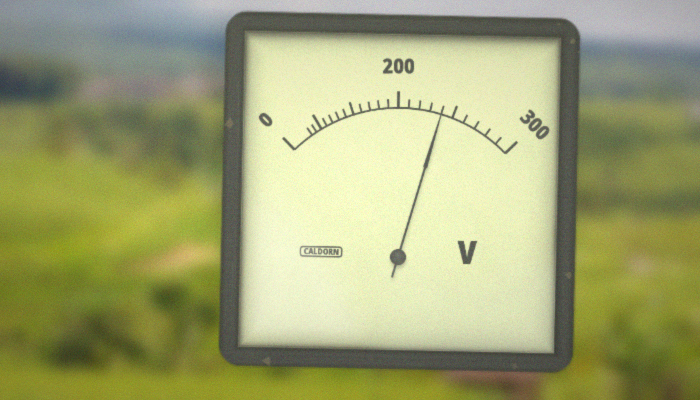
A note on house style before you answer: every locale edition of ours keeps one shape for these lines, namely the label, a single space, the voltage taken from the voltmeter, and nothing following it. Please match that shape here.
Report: 240 V
